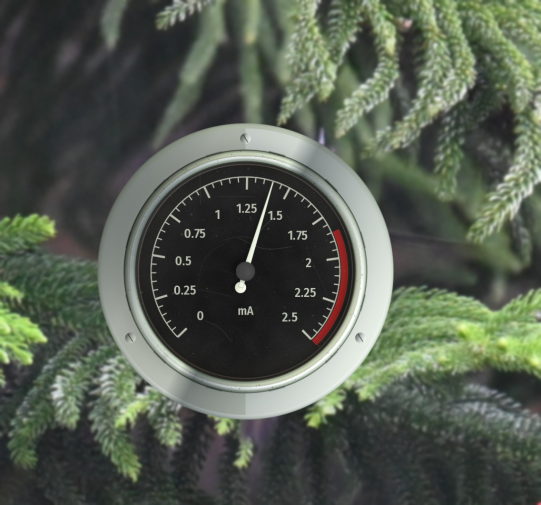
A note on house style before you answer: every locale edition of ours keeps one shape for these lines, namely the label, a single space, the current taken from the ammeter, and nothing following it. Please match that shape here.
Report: 1.4 mA
